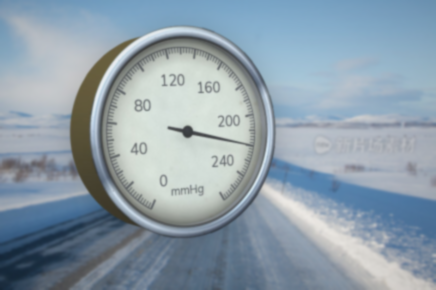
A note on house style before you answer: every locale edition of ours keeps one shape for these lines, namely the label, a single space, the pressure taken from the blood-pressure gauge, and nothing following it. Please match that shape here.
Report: 220 mmHg
